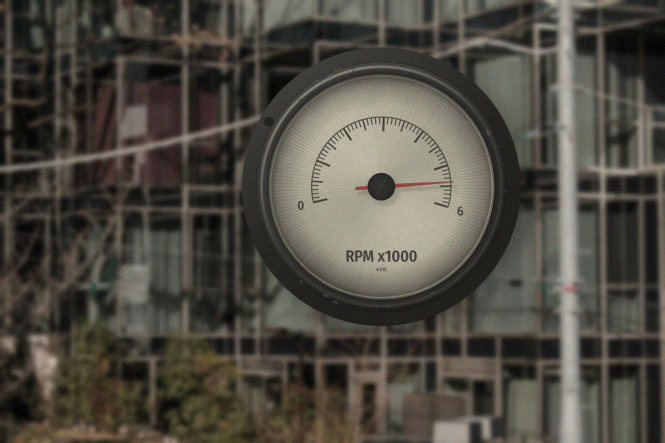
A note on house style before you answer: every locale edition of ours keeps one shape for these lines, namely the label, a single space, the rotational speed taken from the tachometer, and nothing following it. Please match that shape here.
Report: 5400 rpm
